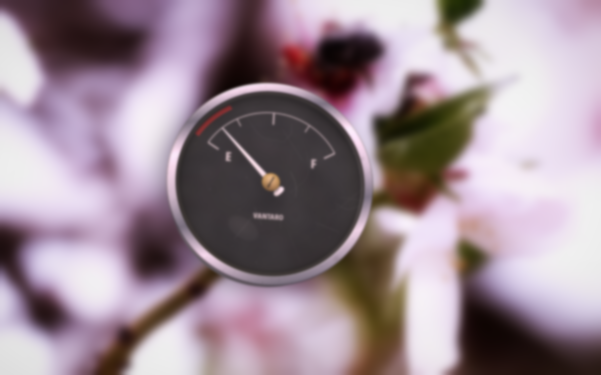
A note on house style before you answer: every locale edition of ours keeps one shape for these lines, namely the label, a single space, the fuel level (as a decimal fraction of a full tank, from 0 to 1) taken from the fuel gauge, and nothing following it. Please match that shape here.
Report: 0.125
